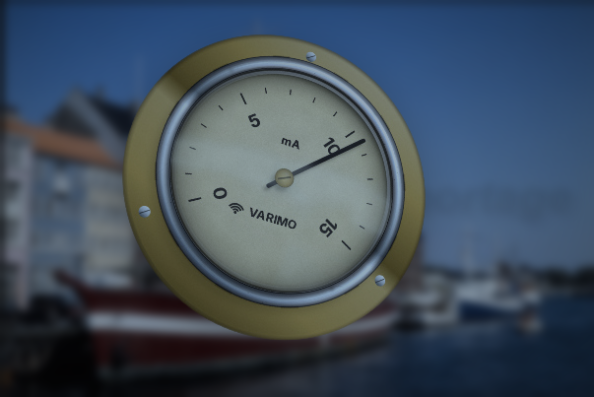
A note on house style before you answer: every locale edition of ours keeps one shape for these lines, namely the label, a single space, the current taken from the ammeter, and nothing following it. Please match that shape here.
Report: 10.5 mA
